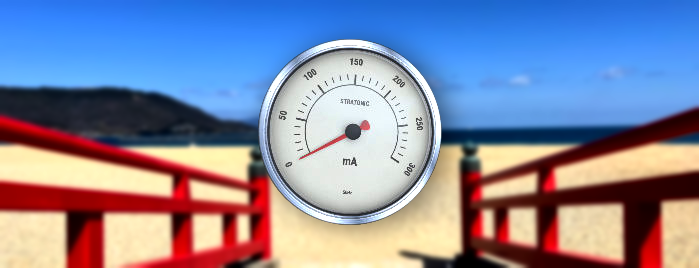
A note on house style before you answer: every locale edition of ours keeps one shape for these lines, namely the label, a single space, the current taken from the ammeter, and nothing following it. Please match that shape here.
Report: 0 mA
